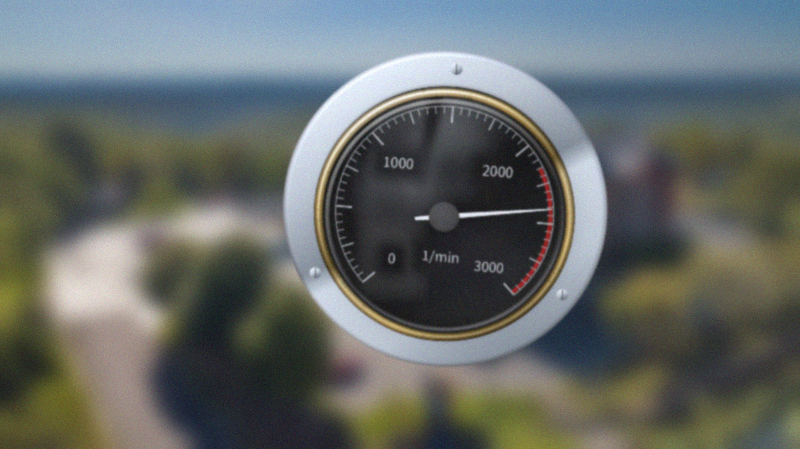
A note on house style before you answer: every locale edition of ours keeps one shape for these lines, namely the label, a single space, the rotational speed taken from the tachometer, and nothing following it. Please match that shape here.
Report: 2400 rpm
